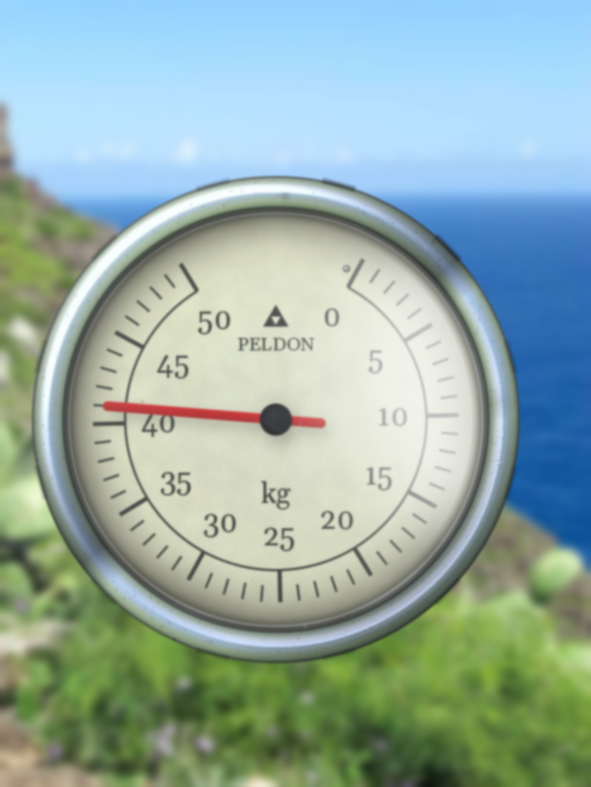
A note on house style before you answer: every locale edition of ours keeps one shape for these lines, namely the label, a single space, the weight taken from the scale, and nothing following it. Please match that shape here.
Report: 41 kg
